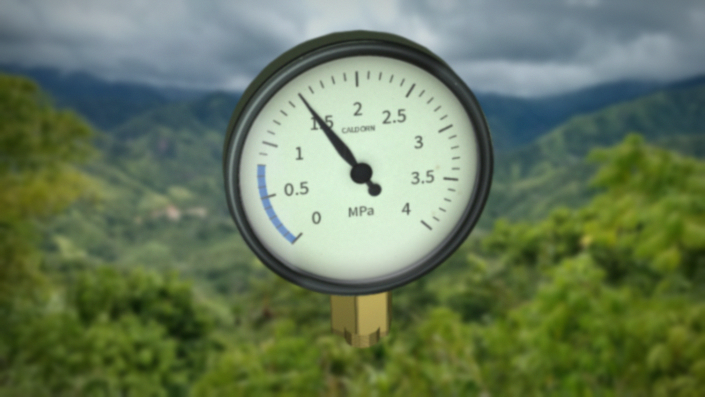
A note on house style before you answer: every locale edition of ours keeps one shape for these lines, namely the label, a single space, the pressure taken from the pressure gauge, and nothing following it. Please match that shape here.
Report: 1.5 MPa
